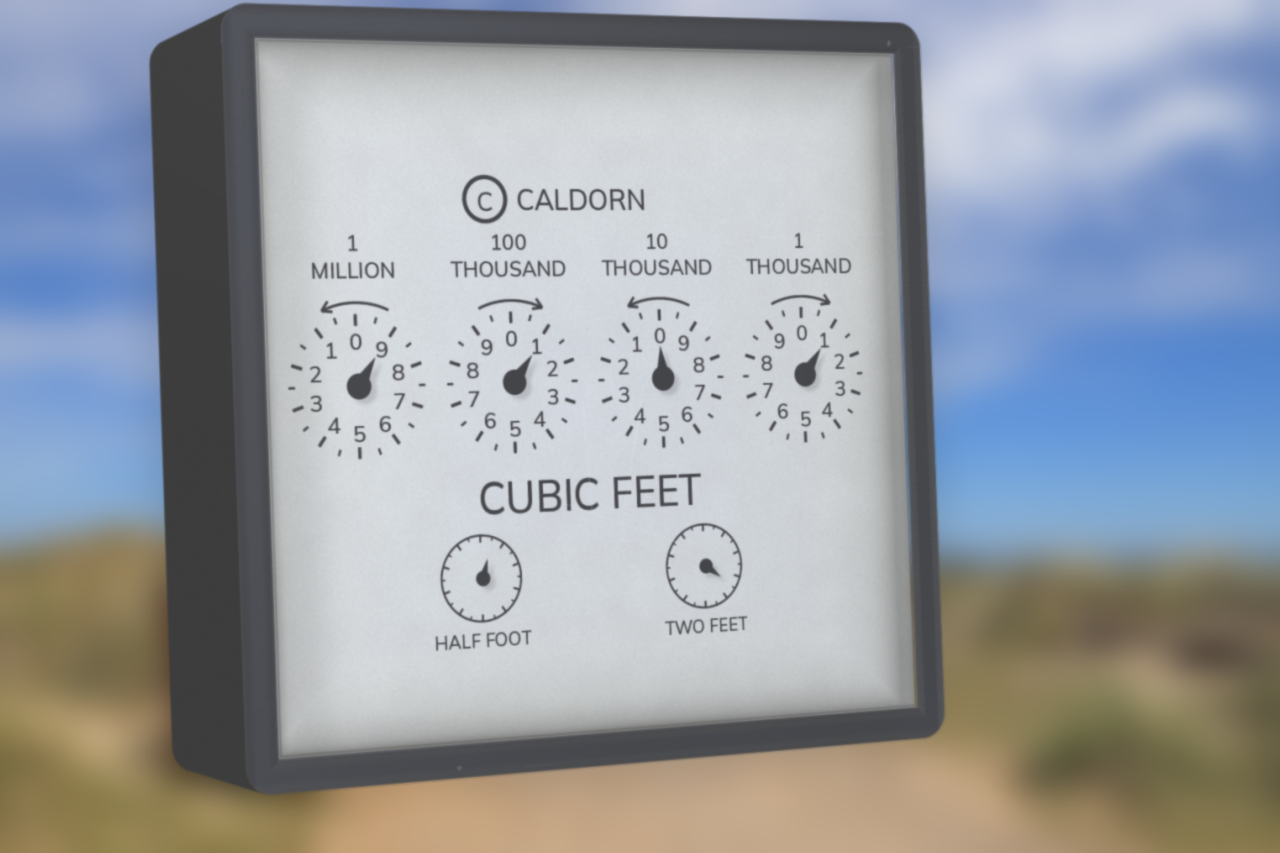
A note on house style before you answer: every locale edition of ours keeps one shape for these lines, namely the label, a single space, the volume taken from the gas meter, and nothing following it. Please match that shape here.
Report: 910100 ft³
